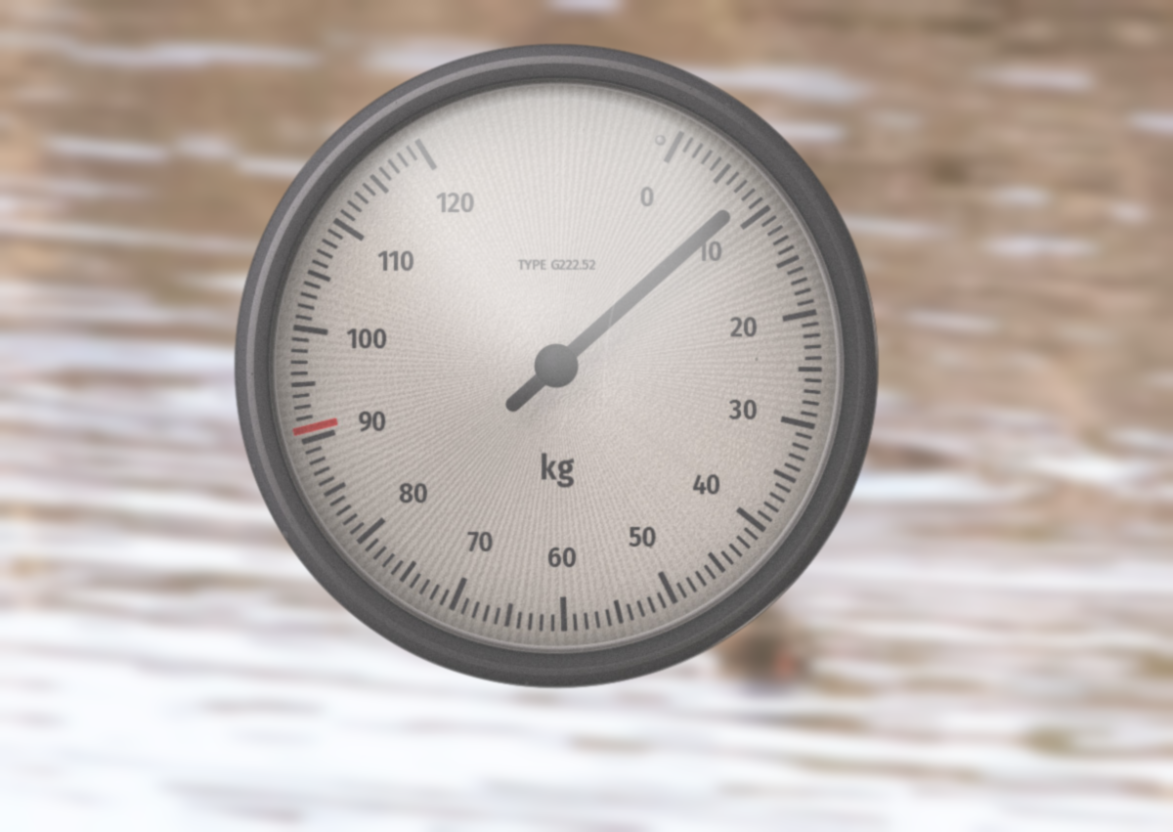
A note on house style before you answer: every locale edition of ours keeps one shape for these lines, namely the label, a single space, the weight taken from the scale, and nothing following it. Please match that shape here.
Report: 8 kg
